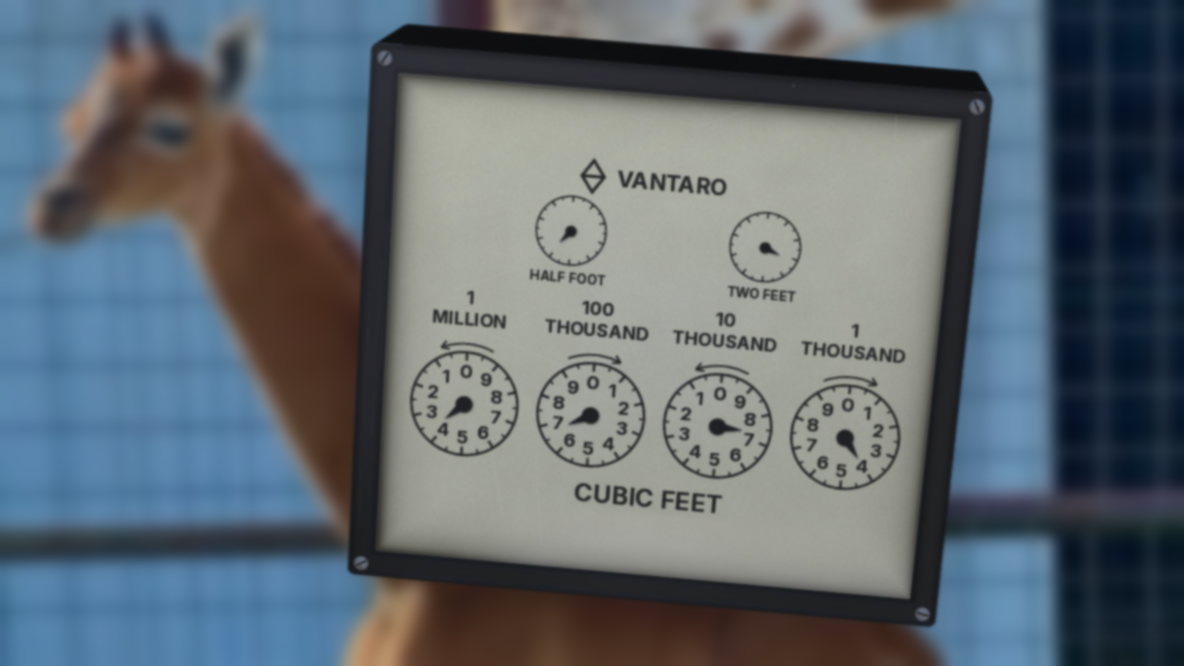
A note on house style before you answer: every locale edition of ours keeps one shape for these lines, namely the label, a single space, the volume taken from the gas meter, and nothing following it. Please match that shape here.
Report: 367400 ft³
